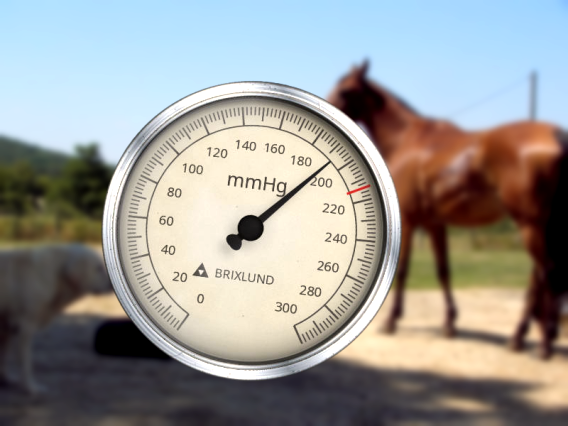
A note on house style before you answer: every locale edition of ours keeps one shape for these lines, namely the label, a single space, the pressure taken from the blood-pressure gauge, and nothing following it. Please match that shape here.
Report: 194 mmHg
